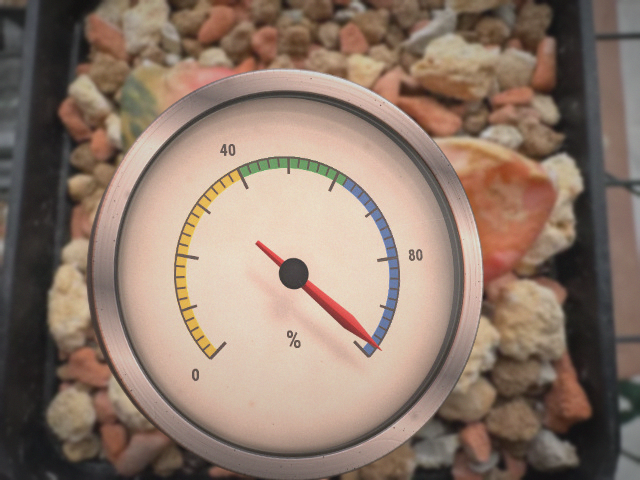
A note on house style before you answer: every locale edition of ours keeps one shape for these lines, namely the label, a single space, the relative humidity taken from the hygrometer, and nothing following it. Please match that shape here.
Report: 98 %
